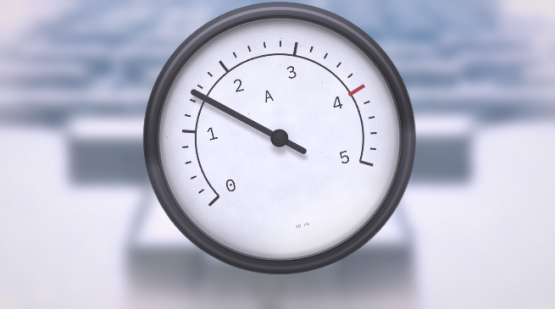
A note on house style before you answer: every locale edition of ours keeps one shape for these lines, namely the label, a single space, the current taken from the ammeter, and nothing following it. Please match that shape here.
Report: 1.5 A
